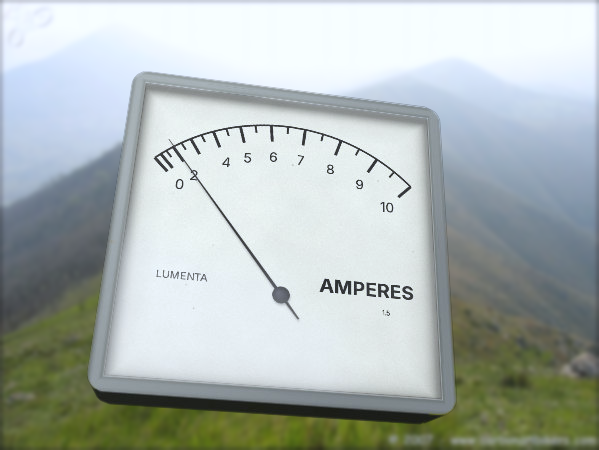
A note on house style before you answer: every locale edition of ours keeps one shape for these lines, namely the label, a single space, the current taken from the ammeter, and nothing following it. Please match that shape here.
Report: 2 A
